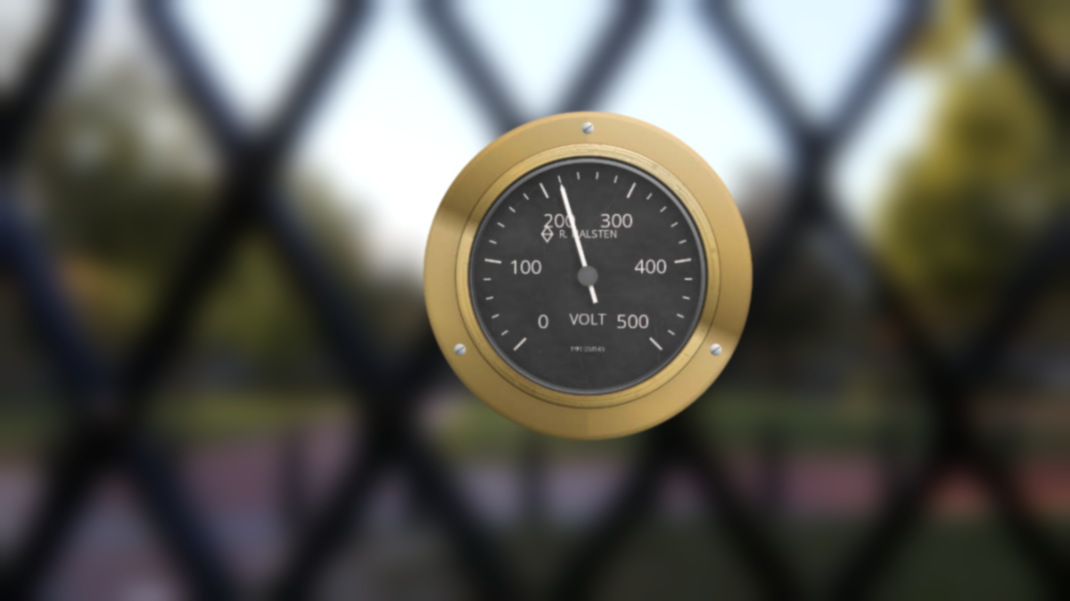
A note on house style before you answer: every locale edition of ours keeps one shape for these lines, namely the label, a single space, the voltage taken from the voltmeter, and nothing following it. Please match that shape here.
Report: 220 V
